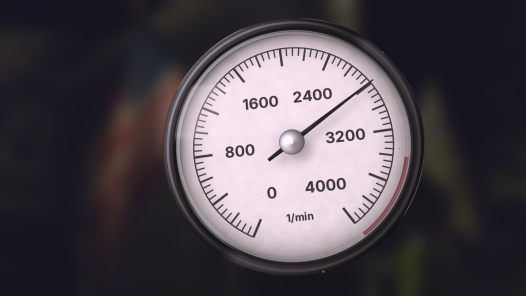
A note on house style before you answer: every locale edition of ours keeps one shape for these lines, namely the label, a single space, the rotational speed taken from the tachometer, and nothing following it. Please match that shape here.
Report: 2800 rpm
